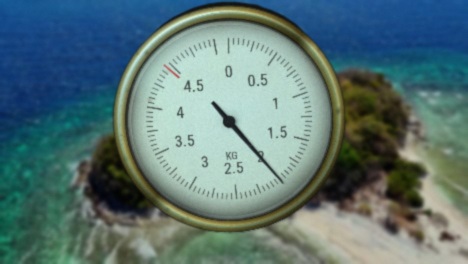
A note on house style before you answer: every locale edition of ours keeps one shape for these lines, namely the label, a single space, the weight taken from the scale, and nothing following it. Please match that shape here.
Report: 2 kg
